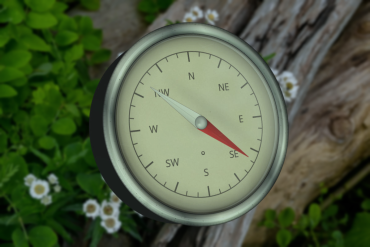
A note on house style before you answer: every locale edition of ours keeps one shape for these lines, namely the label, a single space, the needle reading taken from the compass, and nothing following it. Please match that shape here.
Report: 130 °
